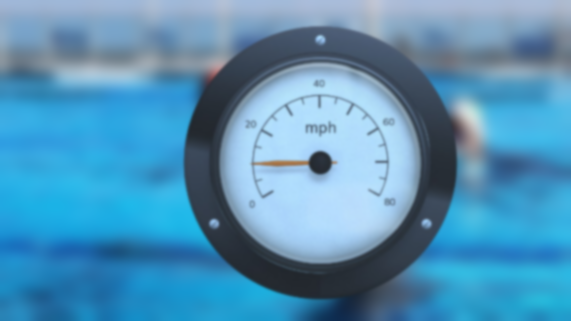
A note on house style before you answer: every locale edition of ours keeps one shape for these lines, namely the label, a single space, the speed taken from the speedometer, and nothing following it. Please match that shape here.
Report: 10 mph
